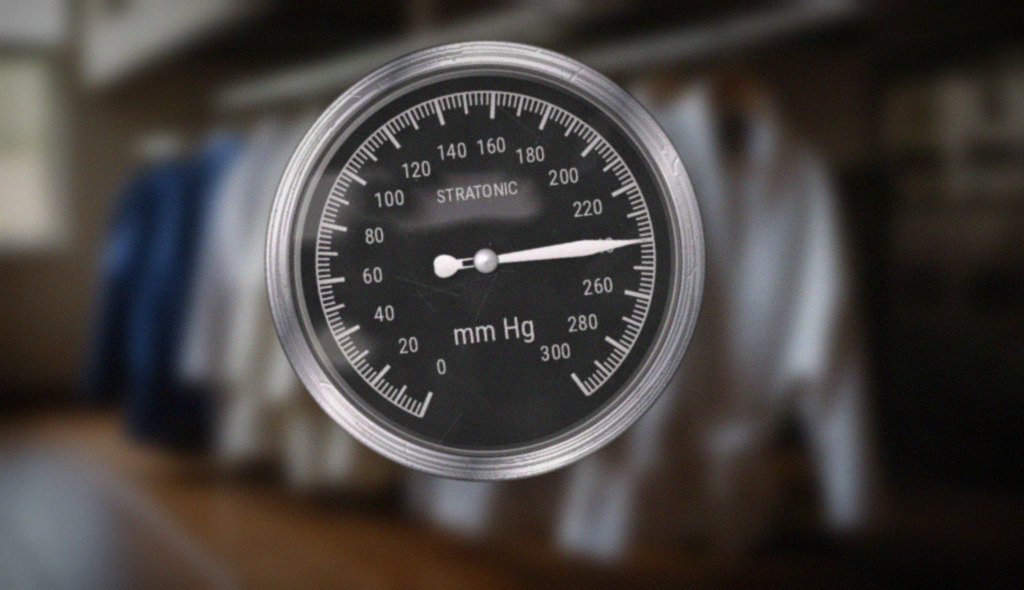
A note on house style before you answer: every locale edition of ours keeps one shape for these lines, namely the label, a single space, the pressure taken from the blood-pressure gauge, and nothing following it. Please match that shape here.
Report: 240 mmHg
